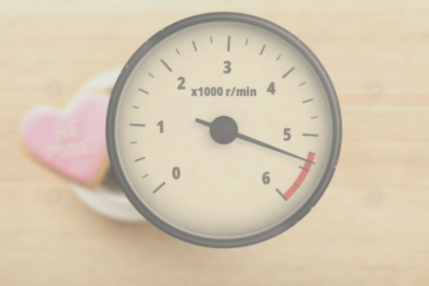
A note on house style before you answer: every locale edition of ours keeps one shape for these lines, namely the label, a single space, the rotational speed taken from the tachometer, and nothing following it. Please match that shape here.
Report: 5375 rpm
